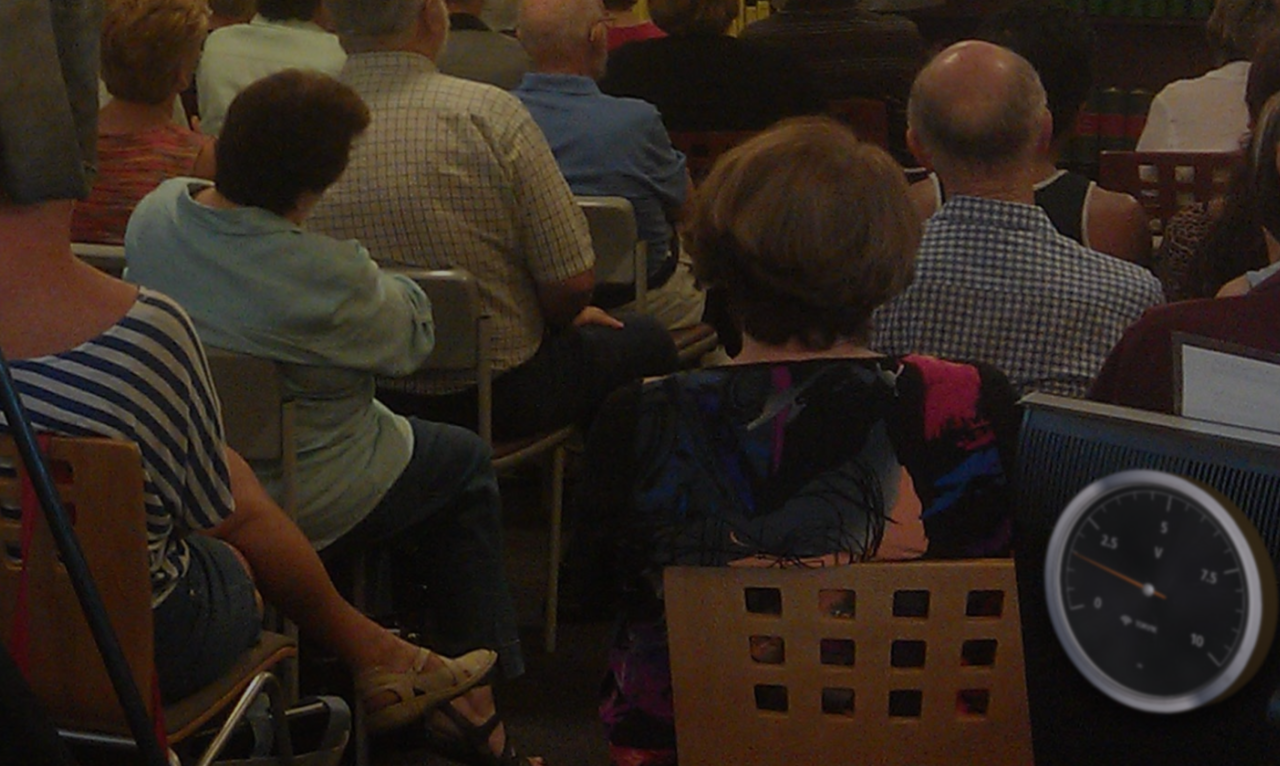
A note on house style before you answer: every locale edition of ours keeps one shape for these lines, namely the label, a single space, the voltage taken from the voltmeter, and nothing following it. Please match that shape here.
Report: 1.5 V
